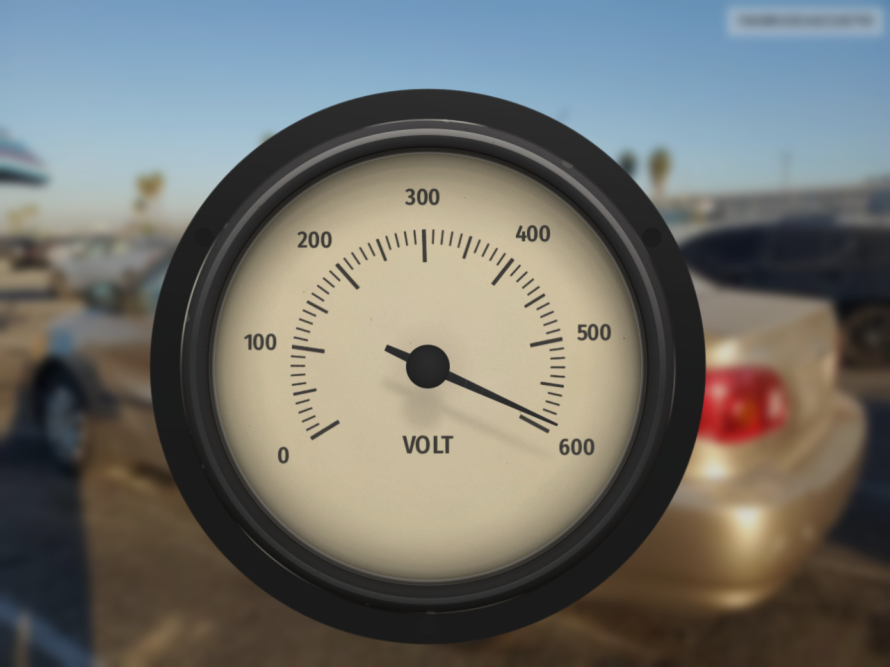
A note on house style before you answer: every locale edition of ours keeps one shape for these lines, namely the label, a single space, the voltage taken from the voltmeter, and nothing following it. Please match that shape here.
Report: 590 V
